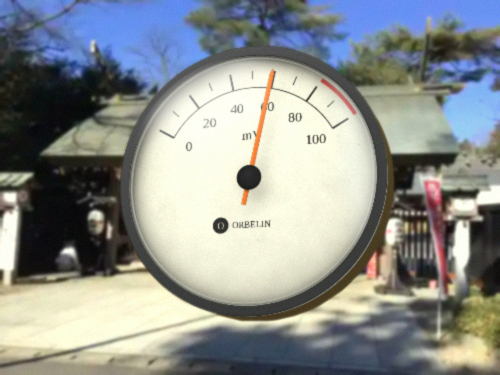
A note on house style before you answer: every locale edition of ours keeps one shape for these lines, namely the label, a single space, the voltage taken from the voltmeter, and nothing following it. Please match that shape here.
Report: 60 mV
